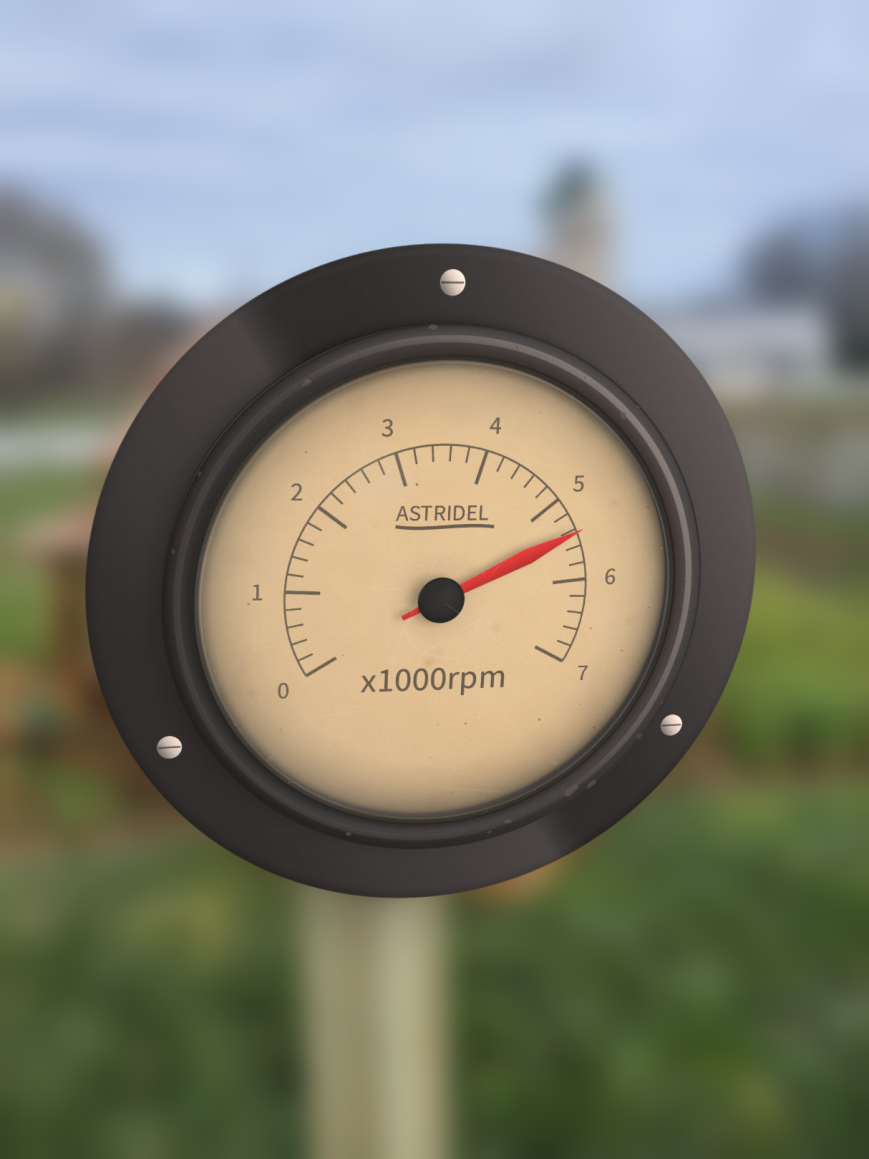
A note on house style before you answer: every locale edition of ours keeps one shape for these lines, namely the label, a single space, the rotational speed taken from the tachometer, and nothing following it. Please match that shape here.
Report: 5400 rpm
